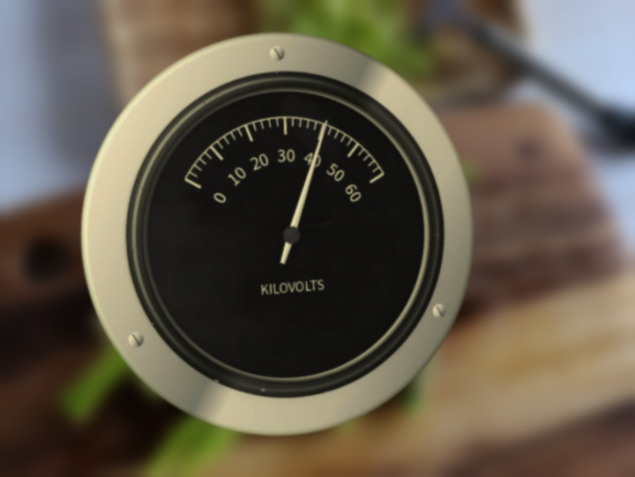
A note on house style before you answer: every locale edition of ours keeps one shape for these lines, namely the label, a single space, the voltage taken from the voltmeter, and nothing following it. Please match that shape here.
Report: 40 kV
